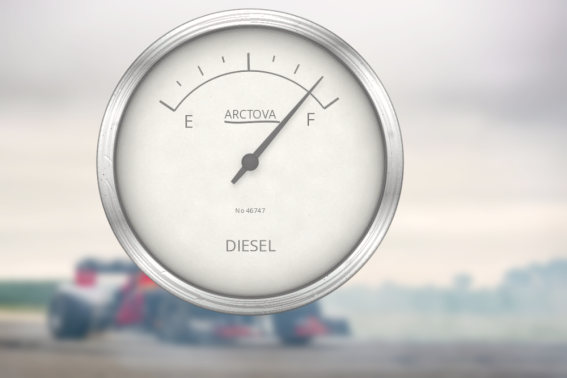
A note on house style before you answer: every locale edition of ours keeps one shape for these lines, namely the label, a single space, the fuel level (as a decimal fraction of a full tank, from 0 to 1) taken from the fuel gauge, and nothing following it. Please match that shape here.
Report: 0.875
